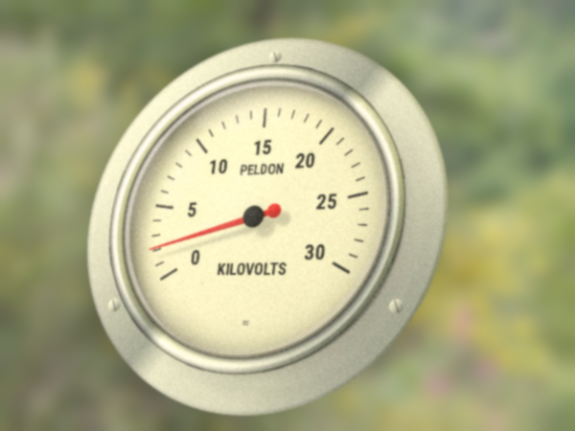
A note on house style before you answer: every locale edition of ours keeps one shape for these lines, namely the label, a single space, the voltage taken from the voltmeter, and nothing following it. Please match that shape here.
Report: 2 kV
